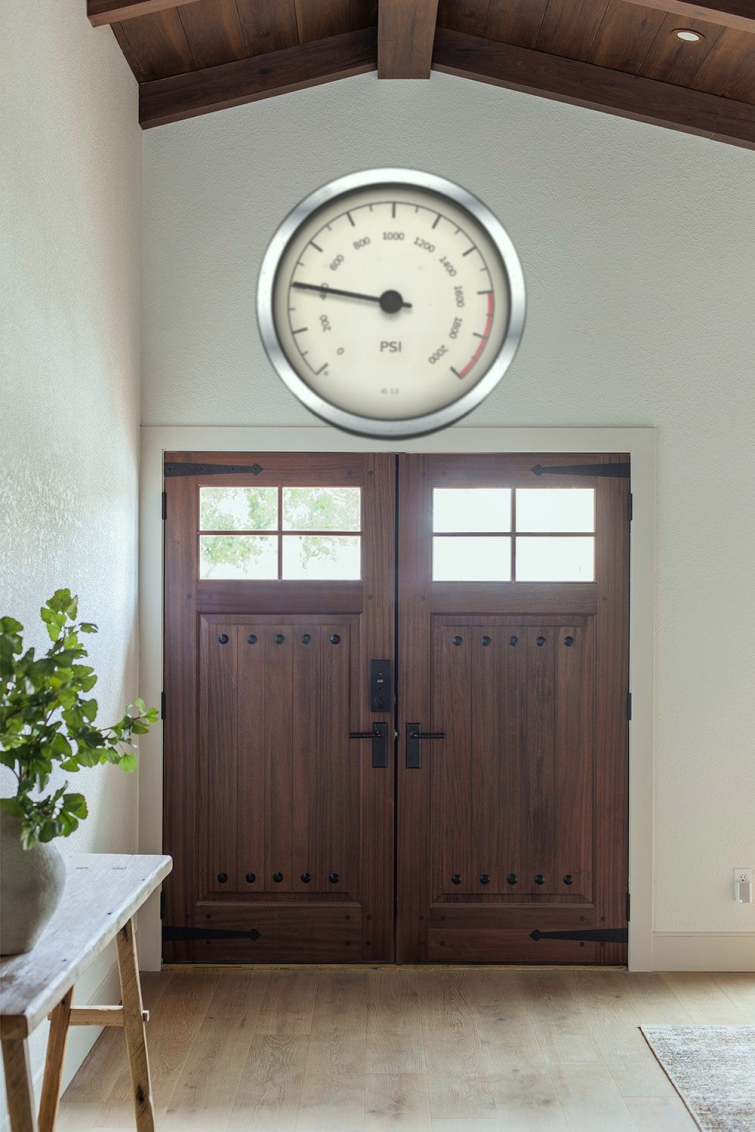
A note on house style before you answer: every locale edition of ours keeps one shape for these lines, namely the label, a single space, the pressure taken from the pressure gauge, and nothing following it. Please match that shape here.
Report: 400 psi
